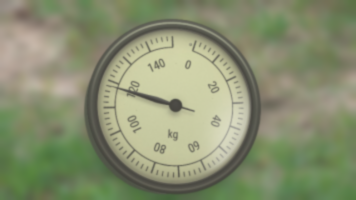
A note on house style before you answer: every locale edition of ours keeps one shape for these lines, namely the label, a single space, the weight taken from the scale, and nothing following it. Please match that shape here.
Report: 118 kg
